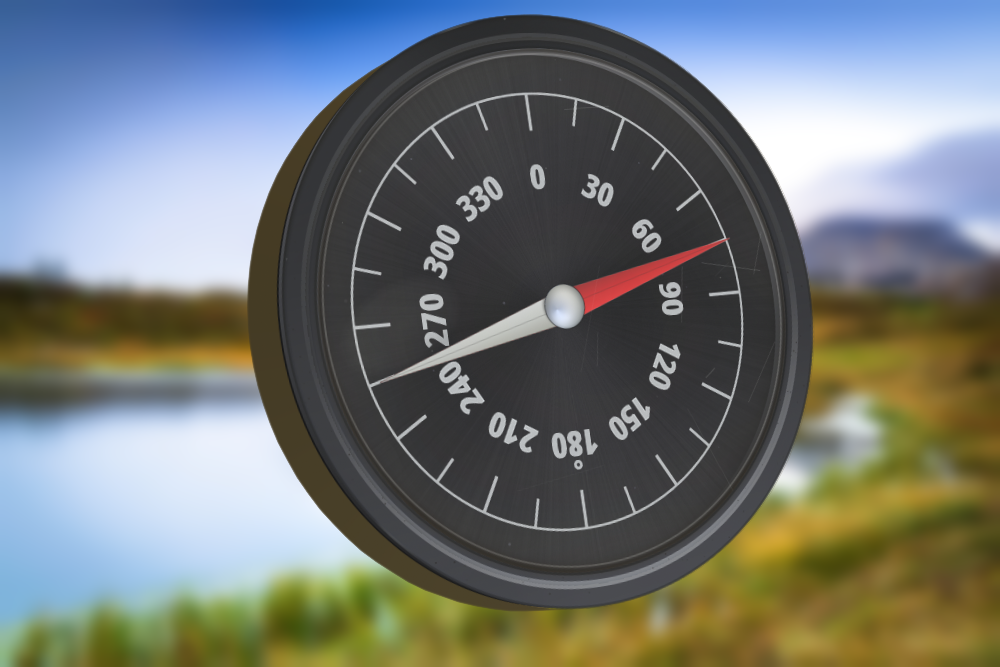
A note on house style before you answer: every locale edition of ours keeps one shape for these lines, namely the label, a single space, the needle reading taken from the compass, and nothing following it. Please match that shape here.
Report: 75 °
